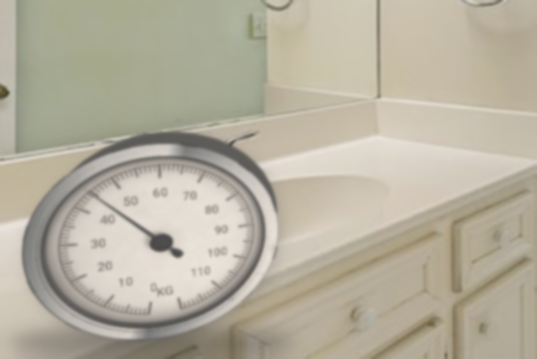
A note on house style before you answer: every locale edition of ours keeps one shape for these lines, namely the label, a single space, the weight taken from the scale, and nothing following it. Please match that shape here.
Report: 45 kg
